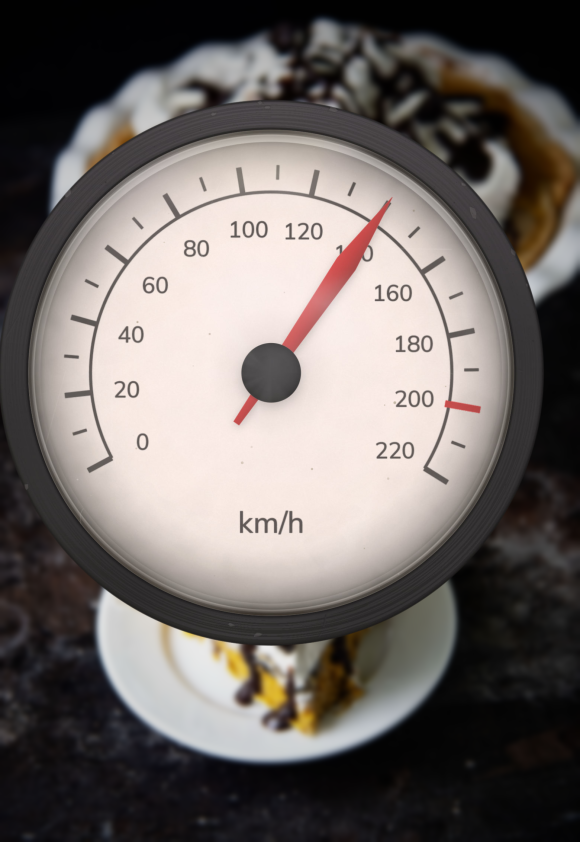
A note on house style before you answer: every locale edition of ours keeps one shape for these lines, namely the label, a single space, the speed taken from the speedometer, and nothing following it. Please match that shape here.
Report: 140 km/h
